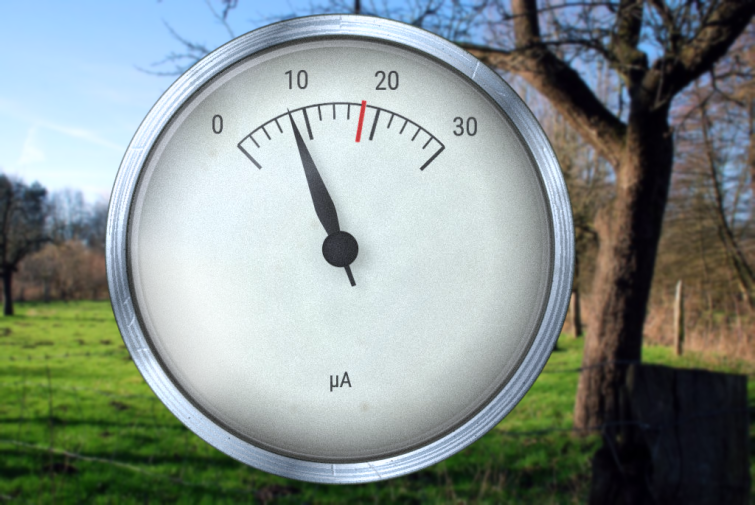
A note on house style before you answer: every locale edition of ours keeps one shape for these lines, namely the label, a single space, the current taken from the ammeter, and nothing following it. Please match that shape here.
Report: 8 µA
